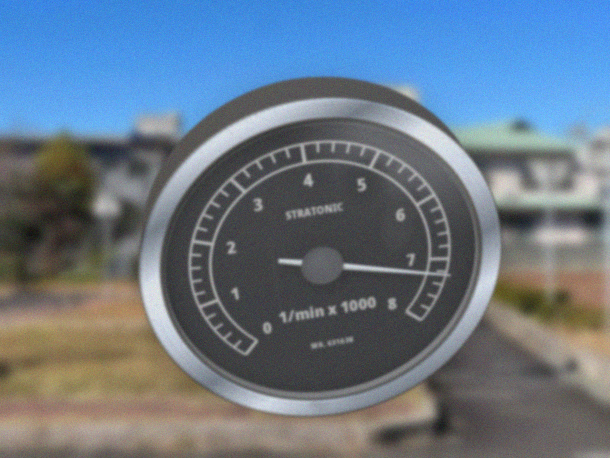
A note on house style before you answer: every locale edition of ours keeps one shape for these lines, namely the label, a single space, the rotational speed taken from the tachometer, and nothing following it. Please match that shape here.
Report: 7200 rpm
